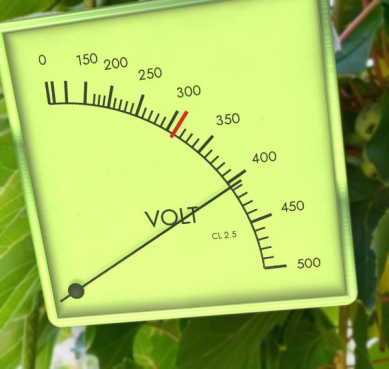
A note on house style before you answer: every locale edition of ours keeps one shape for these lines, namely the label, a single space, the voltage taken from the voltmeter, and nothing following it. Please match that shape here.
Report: 405 V
